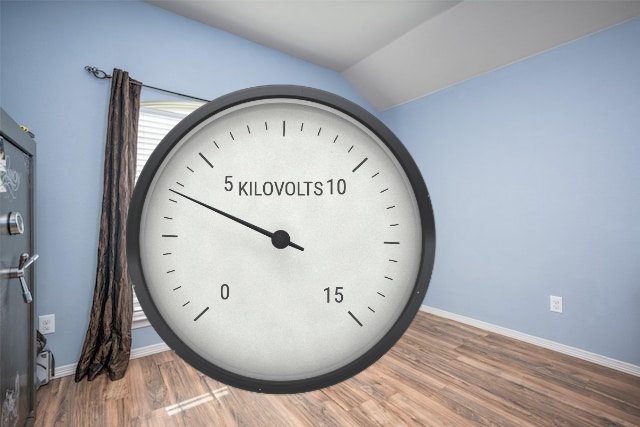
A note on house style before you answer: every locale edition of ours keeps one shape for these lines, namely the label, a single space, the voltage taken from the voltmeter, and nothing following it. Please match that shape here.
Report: 3.75 kV
